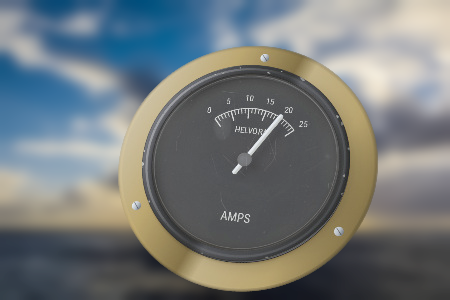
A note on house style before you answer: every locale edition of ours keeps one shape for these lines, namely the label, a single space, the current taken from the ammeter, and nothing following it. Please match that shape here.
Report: 20 A
